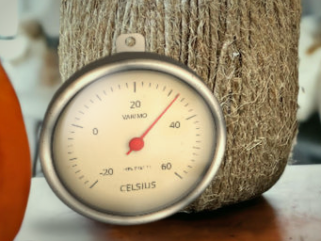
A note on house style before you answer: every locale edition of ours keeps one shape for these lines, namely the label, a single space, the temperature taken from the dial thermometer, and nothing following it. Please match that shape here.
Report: 32 °C
